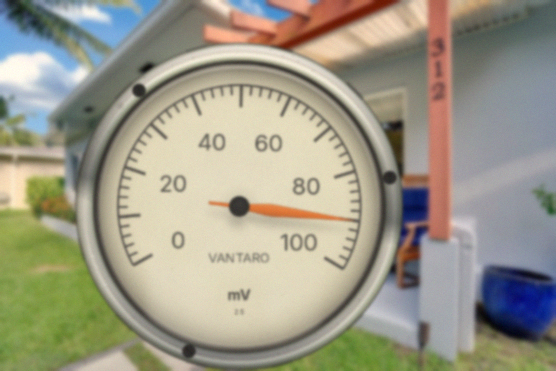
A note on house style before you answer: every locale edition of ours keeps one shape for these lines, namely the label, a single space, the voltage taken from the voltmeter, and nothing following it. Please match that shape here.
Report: 90 mV
